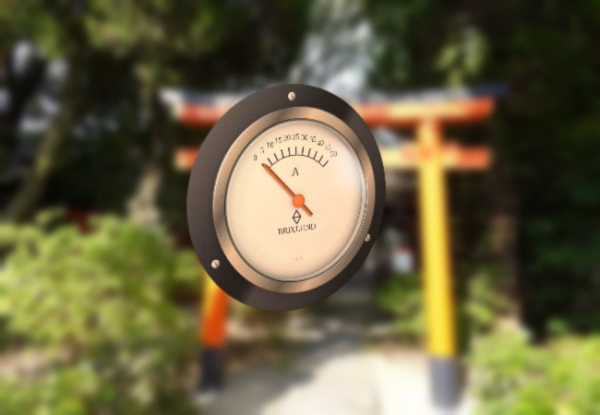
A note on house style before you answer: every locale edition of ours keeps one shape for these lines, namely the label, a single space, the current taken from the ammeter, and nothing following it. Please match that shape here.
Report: 0 A
